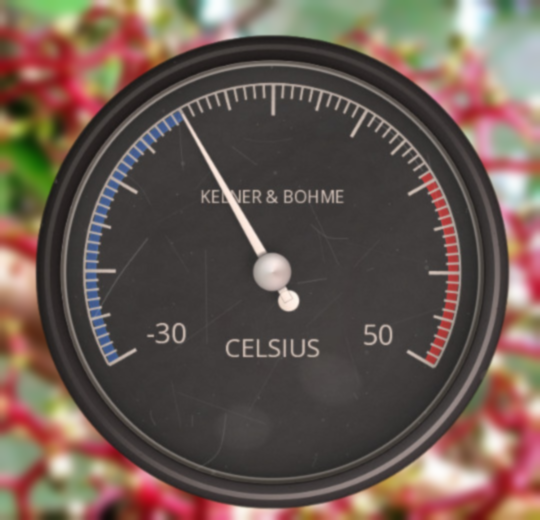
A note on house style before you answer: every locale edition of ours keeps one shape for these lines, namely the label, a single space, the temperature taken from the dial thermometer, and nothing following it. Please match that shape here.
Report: 0 °C
